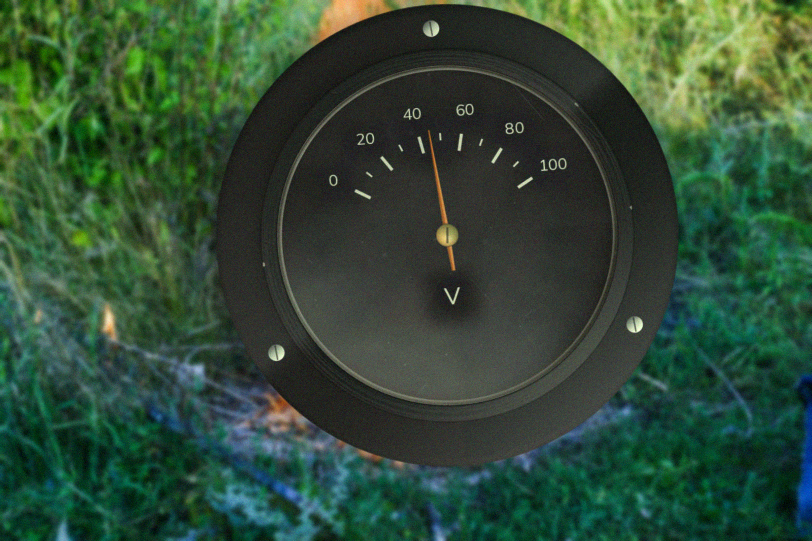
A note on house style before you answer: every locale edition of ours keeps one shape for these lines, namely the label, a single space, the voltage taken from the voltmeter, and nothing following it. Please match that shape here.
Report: 45 V
